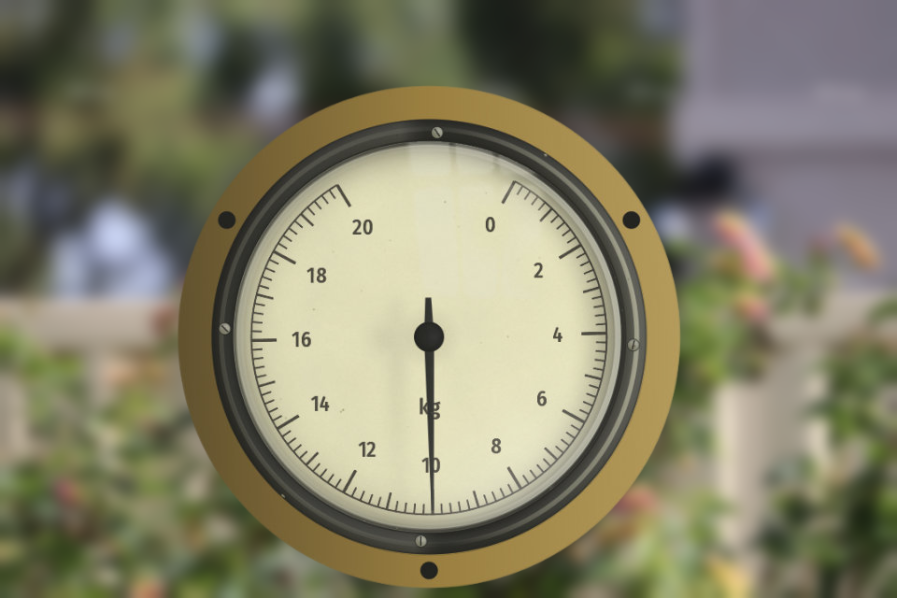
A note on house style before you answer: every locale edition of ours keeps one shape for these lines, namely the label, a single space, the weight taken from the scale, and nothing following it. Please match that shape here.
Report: 10 kg
